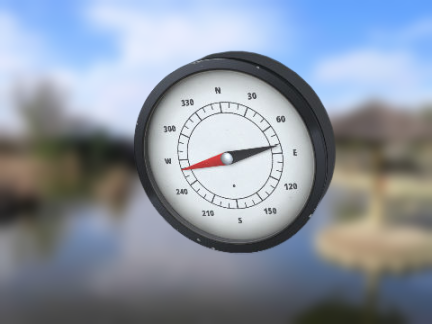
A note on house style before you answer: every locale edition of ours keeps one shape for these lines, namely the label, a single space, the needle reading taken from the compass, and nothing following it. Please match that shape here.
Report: 260 °
